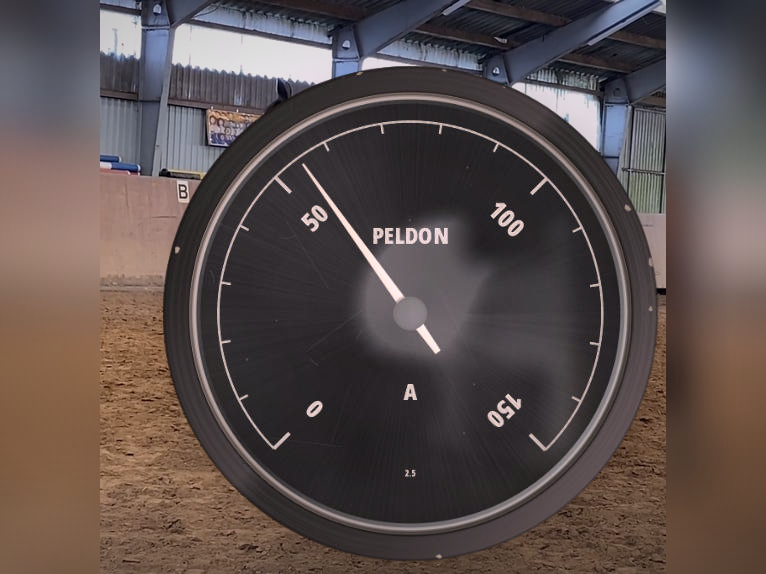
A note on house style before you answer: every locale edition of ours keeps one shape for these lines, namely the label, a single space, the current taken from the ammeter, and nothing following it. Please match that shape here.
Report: 55 A
